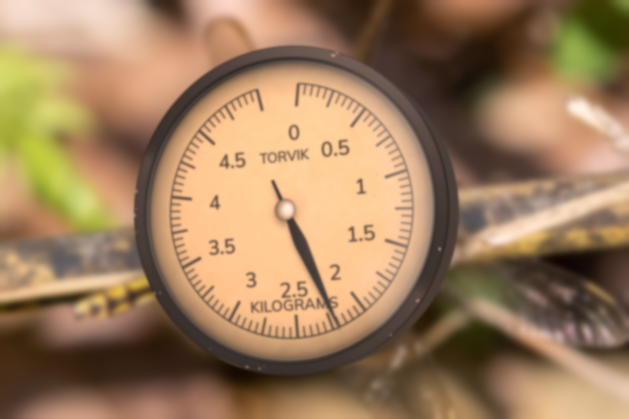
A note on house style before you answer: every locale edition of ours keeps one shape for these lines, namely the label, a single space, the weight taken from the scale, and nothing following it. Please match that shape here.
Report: 2.2 kg
